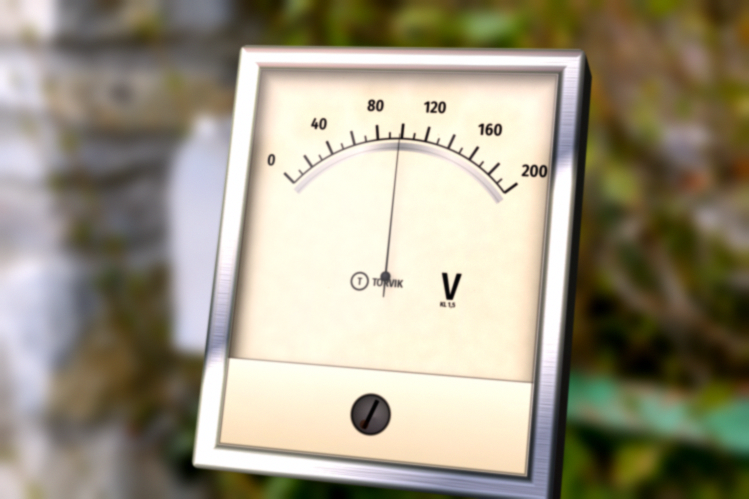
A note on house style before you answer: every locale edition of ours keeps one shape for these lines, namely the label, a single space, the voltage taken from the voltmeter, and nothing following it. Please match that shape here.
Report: 100 V
